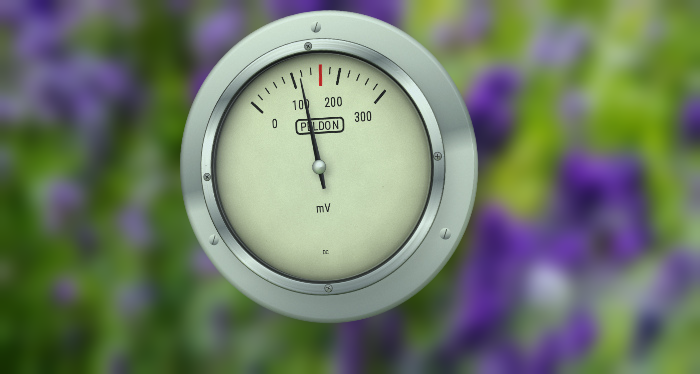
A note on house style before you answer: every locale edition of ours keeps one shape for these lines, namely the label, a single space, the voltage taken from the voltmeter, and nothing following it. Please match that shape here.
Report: 120 mV
